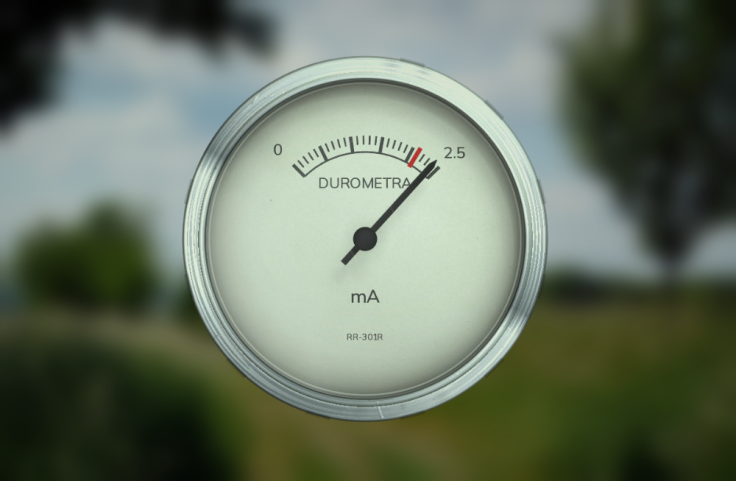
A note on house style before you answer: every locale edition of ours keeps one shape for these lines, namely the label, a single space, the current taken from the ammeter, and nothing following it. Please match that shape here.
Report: 2.4 mA
